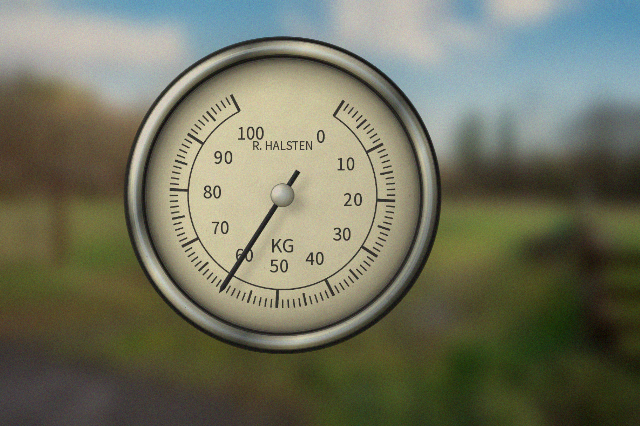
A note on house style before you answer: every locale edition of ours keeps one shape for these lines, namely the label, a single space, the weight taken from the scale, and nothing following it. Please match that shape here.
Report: 60 kg
